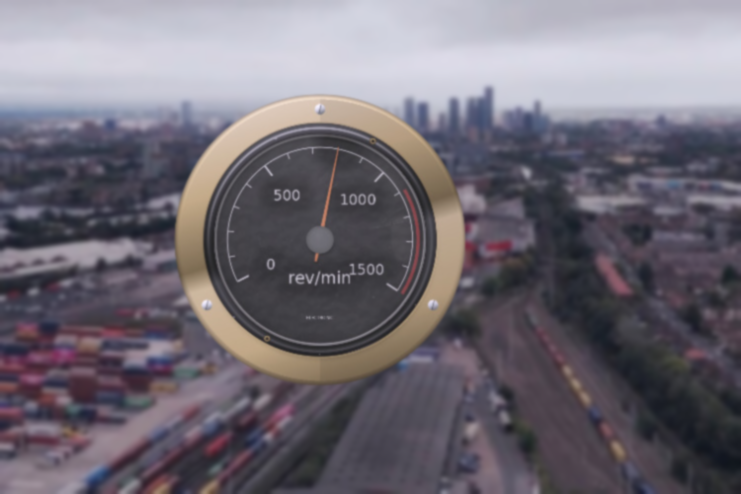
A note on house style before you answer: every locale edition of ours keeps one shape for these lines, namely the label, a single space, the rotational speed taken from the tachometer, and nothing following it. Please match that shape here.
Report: 800 rpm
